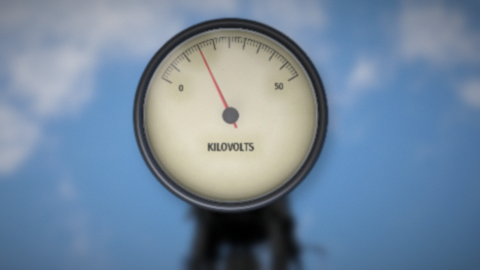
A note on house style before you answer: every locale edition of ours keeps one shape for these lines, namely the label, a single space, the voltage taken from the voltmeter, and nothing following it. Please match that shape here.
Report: 15 kV
